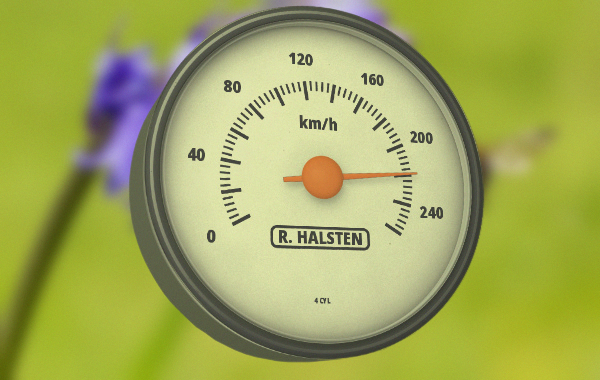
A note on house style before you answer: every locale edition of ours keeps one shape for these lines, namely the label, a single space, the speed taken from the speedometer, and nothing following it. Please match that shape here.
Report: 220 km/h
